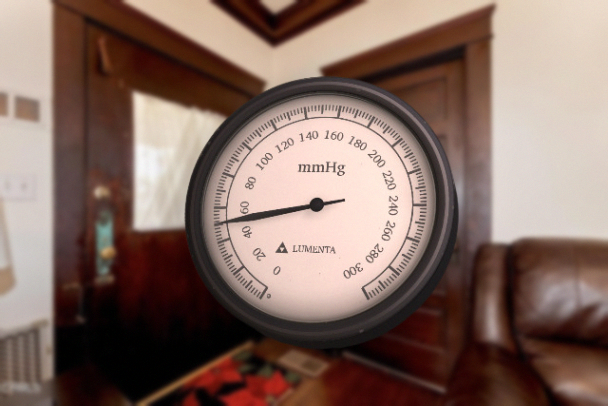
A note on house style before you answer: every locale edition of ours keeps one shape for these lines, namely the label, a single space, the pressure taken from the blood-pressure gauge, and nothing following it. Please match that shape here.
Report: 50 mmHg
